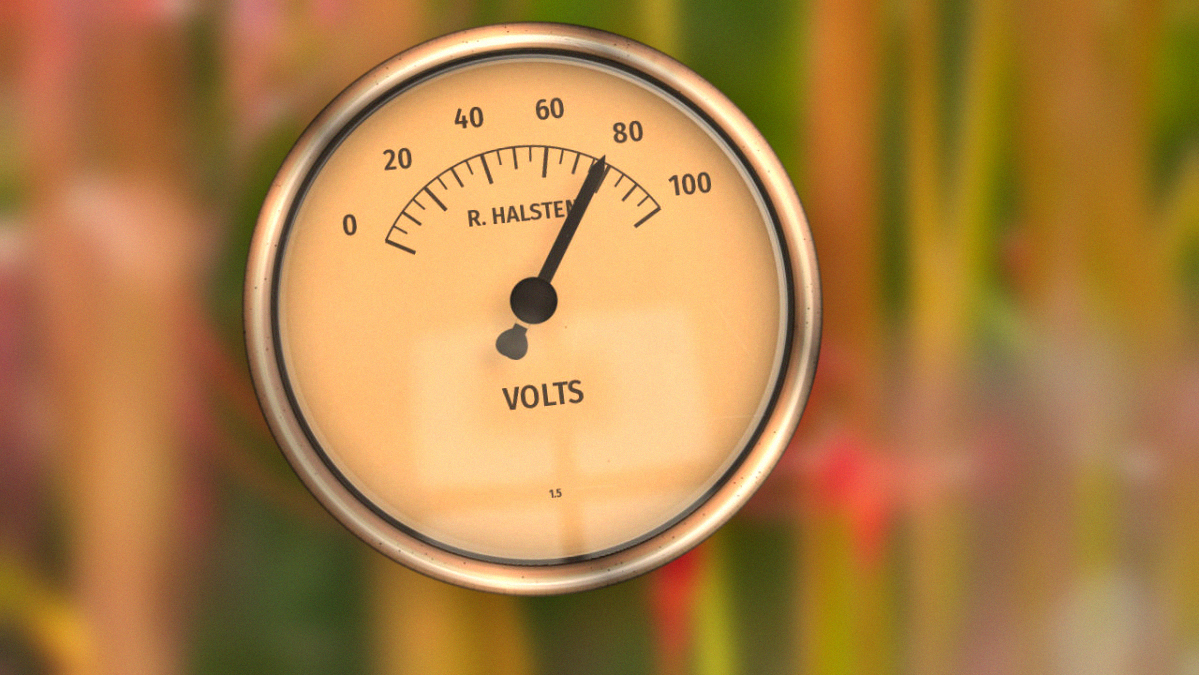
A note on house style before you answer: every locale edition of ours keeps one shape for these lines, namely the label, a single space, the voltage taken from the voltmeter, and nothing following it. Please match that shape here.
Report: 77.5 V
